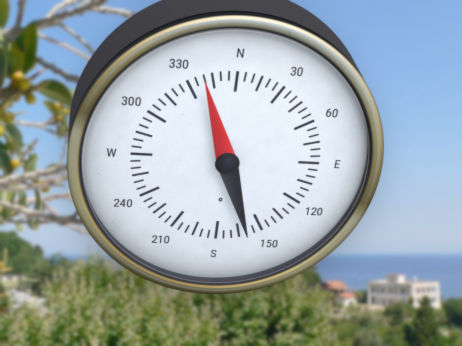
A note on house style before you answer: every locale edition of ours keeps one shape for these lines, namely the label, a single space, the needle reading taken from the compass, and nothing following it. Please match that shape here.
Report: 340 °
